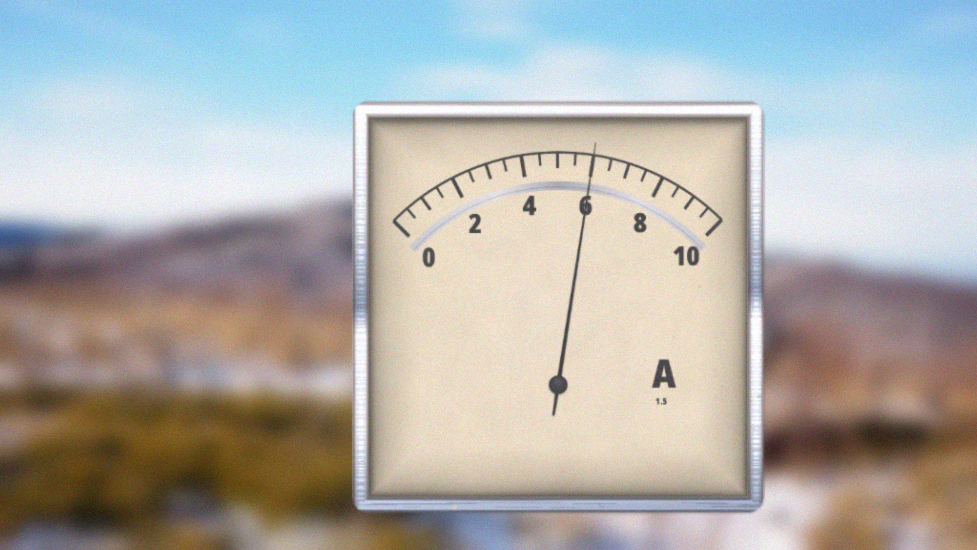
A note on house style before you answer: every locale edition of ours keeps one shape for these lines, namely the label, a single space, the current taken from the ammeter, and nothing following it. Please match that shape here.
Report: 6 A
